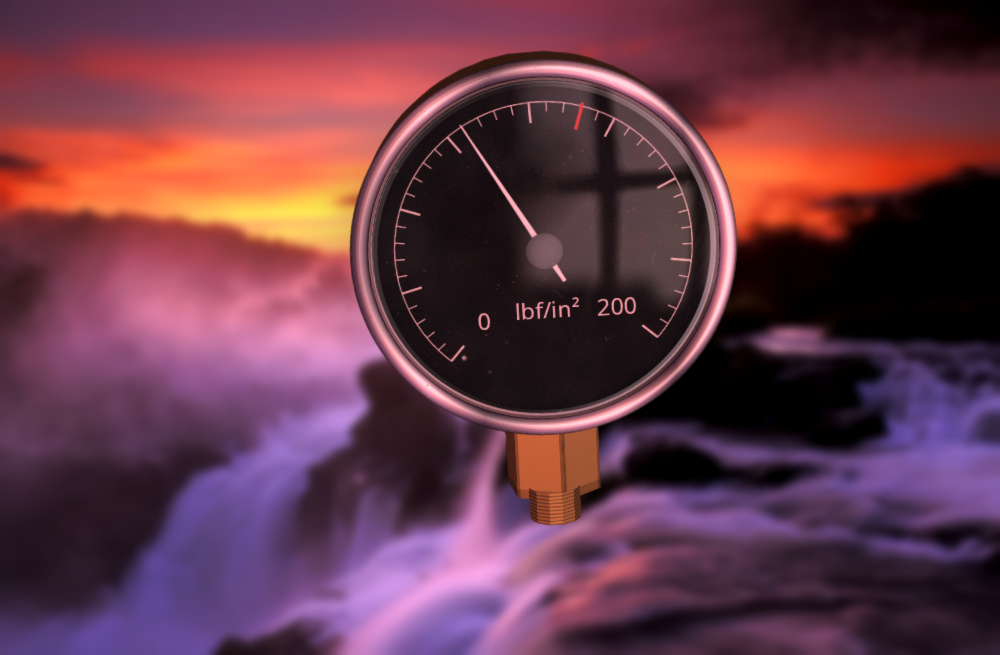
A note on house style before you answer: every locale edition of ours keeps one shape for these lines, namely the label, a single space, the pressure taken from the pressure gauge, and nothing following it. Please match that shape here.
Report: 80 psi
